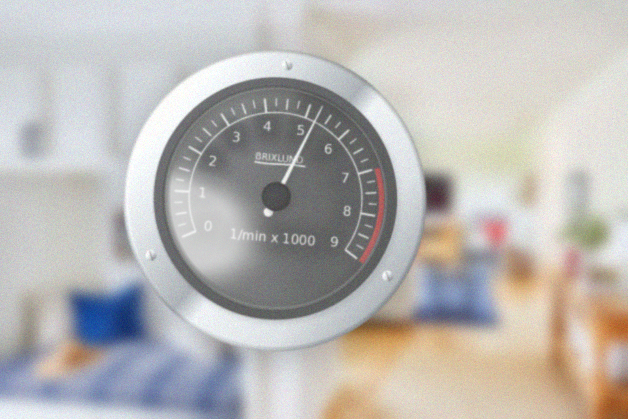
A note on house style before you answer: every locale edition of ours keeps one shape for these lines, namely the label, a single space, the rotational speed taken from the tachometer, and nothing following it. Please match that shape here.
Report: 5250 rpm
